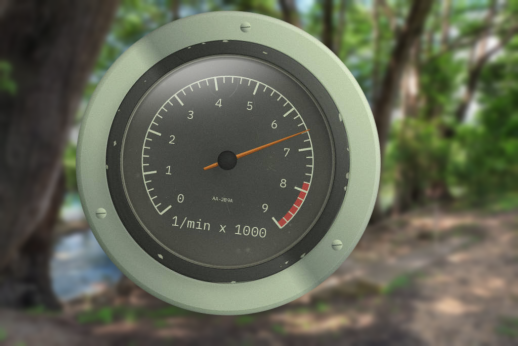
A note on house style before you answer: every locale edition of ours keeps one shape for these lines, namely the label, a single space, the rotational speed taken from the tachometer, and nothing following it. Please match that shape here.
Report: 6600 rpm
